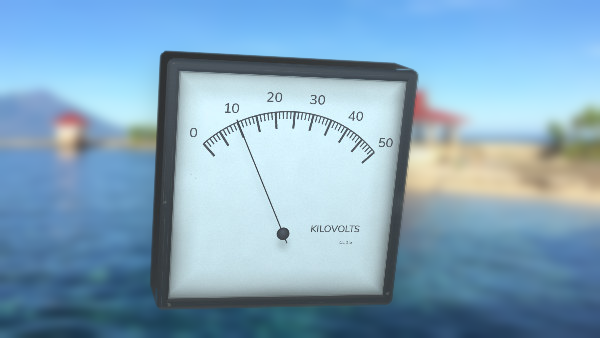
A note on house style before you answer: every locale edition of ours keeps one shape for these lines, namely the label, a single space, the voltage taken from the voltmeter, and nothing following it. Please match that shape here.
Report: 10 kV
